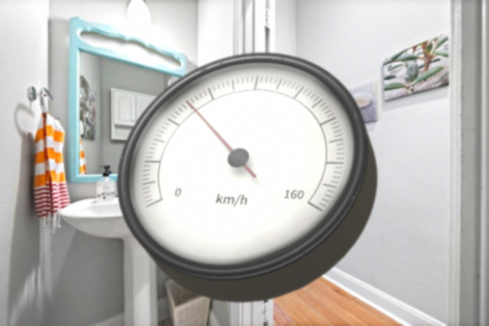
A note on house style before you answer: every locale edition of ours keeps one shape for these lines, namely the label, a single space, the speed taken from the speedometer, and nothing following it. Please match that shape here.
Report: 50 km/h
